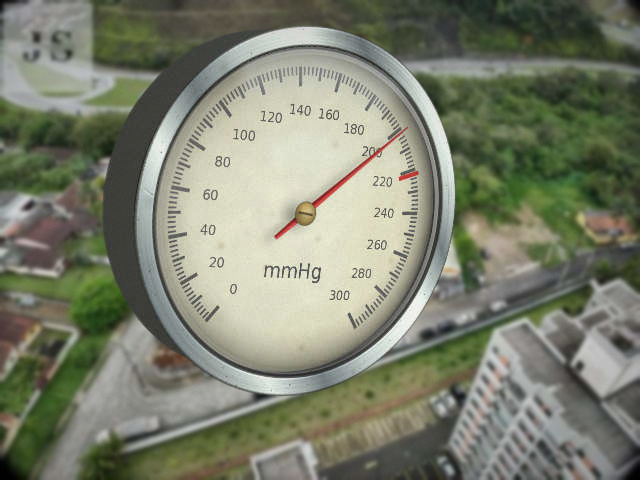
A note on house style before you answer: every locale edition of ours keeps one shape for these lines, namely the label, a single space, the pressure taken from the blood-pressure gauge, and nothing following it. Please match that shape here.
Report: 200 mmHg
